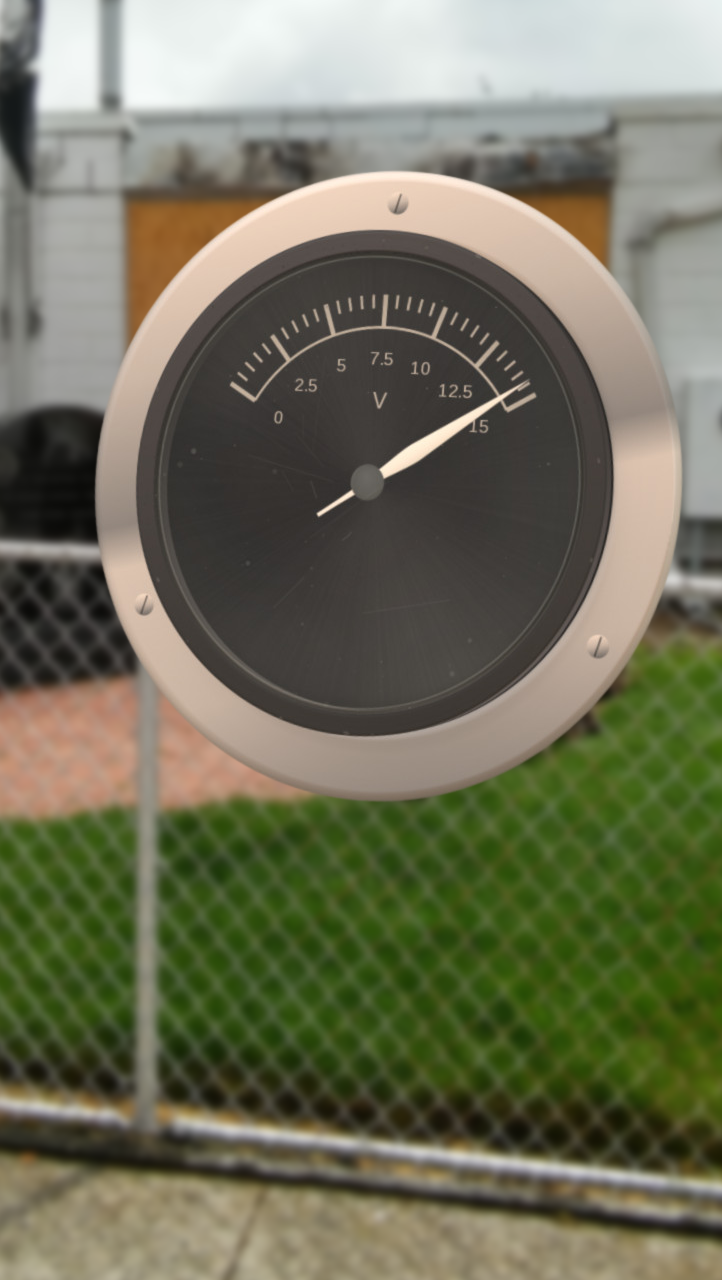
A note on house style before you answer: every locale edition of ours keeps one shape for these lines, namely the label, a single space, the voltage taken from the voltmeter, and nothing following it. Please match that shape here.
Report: 14.5 V
